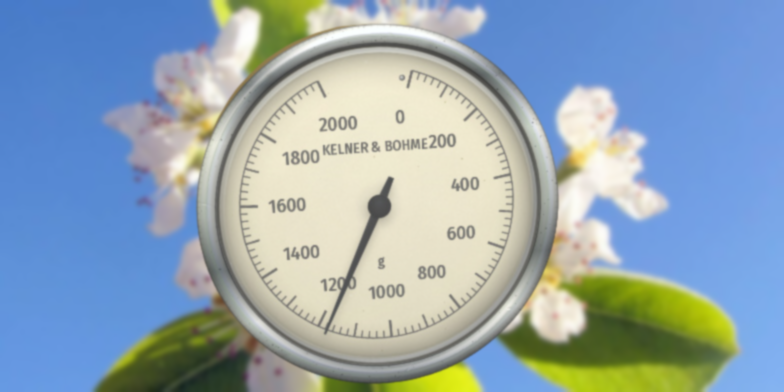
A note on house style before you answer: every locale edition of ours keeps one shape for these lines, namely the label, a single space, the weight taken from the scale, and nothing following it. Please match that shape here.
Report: 1180 g
